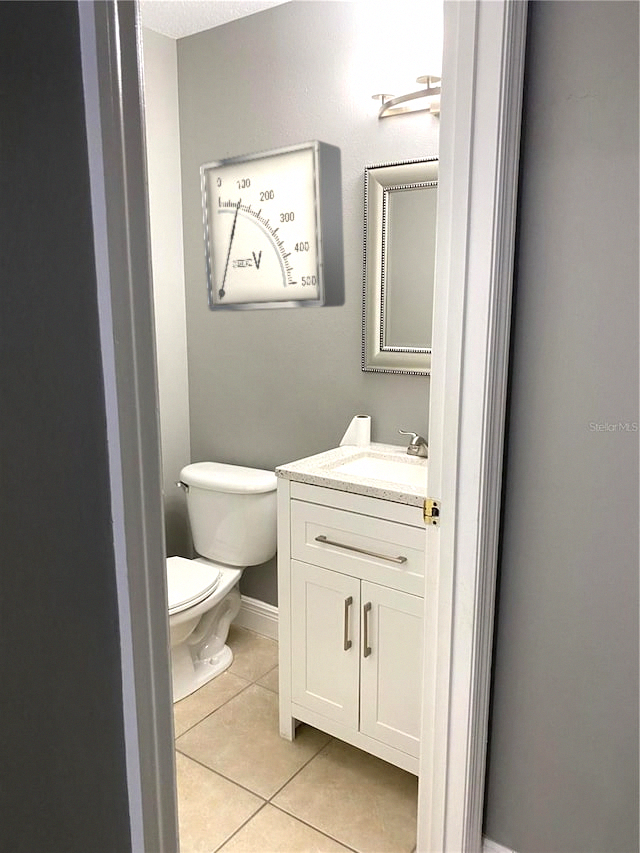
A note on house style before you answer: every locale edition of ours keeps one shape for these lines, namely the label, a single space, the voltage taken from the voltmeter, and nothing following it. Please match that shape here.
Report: 100 V
